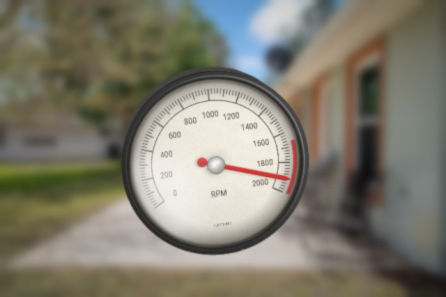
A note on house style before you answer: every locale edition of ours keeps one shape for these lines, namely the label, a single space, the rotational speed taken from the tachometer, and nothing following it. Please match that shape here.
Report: 1900 rpm
